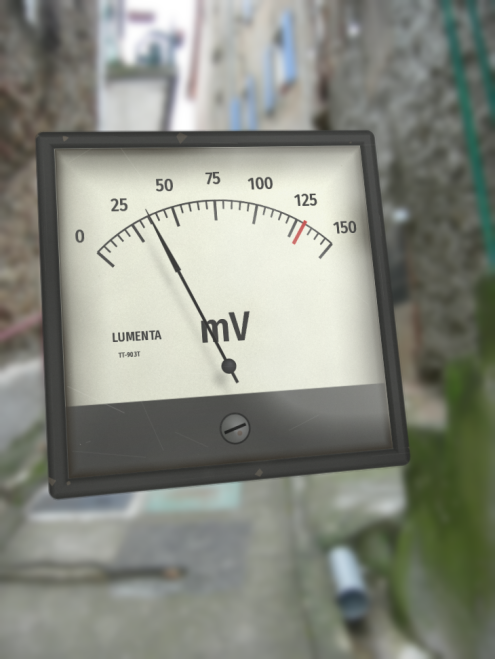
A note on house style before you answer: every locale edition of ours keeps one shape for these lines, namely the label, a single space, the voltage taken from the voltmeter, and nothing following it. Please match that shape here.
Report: 35 mV
